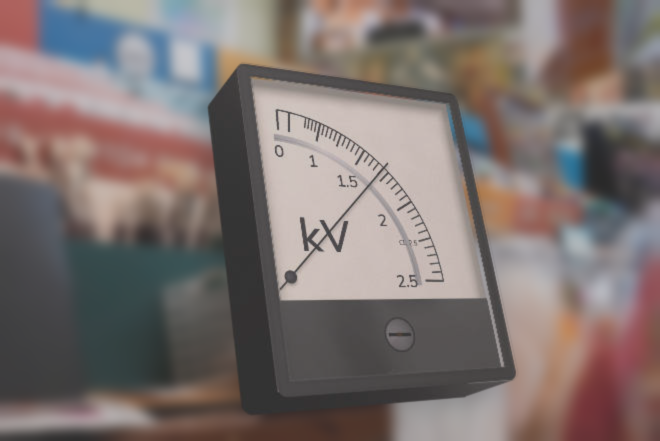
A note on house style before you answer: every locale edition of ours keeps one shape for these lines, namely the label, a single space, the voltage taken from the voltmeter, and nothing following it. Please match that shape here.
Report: 1.7 kV
